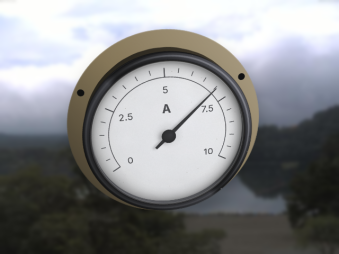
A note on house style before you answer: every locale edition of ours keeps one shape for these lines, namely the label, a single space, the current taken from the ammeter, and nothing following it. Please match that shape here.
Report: 7 A
